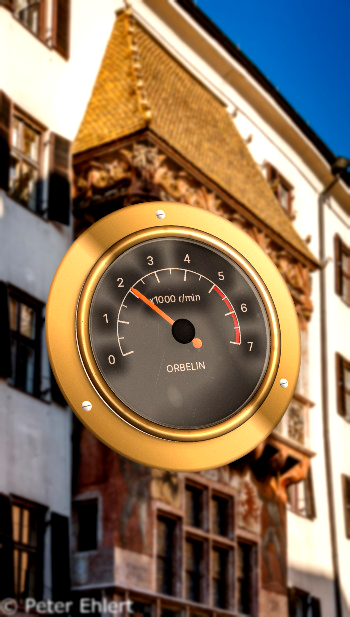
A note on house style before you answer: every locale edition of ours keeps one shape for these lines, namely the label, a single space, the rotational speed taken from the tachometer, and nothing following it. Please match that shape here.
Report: 2000 rpm
